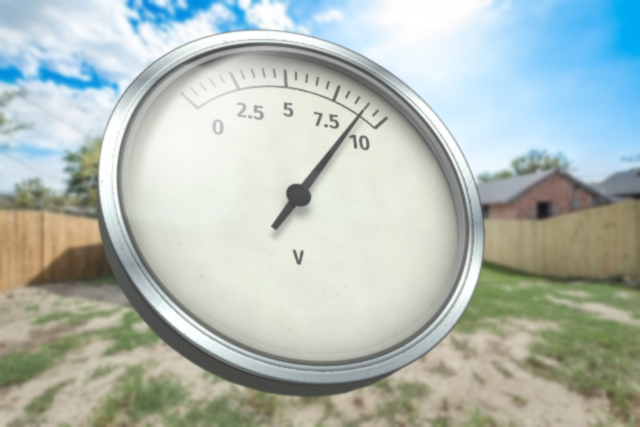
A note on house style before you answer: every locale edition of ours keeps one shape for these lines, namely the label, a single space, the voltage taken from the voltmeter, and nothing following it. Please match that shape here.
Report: 9 V
